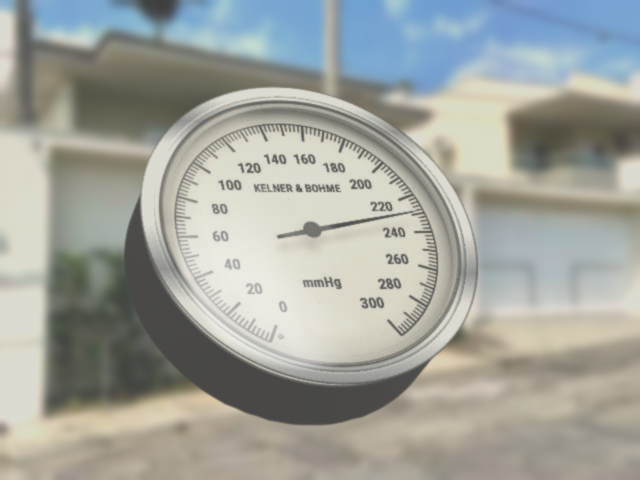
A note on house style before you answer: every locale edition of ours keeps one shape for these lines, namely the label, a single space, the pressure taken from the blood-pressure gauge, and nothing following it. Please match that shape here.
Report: 230 mmHg
